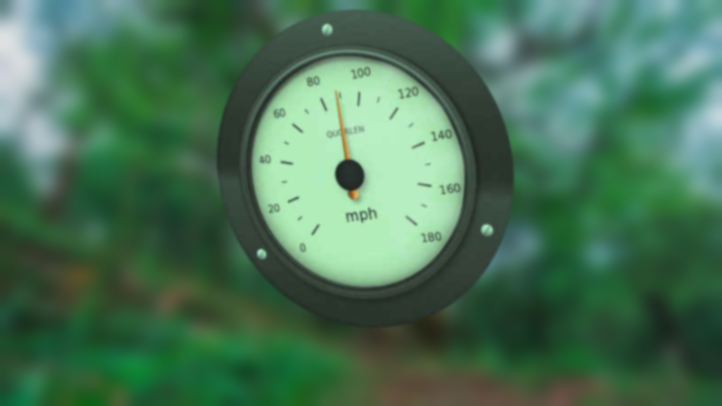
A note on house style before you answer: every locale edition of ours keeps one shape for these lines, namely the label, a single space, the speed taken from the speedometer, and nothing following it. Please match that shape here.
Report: 90 mph
